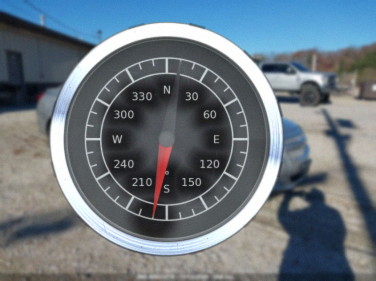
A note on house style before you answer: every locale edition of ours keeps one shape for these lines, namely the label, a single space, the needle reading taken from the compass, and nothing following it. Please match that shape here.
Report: 190 °
